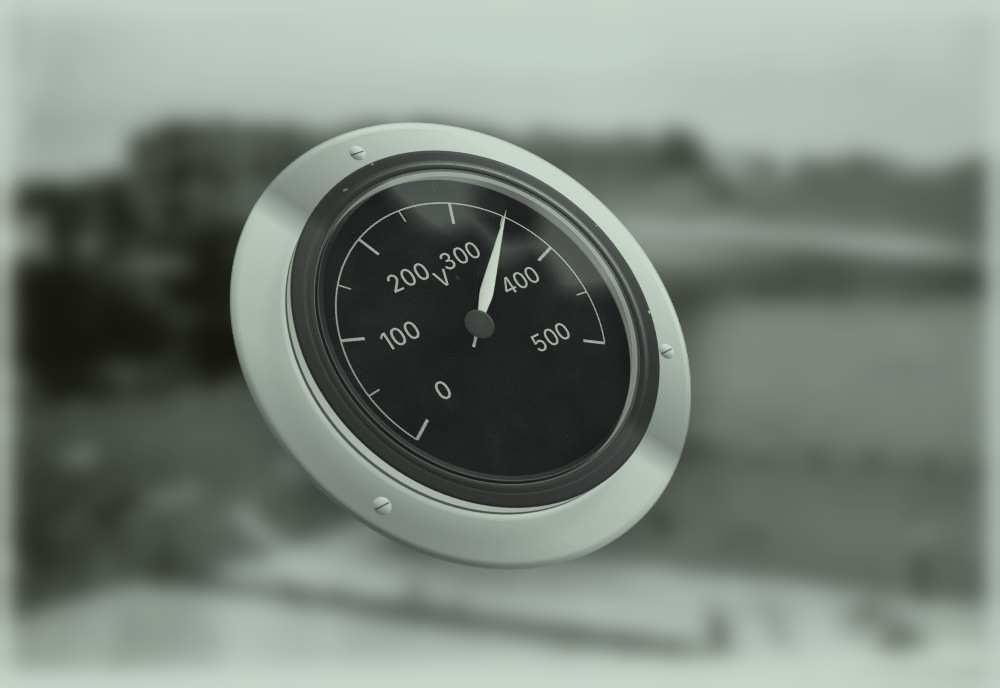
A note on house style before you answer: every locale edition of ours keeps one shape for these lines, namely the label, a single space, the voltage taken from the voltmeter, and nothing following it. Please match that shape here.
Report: 350 V
